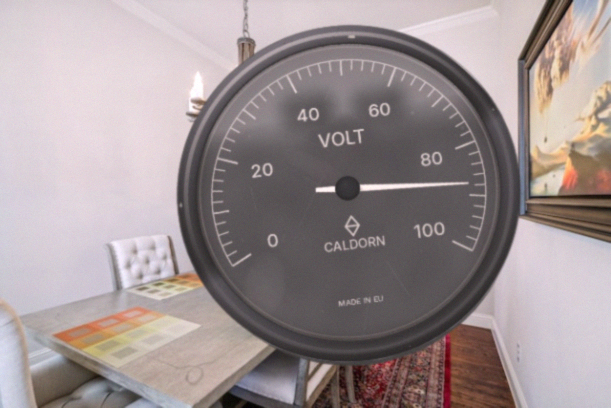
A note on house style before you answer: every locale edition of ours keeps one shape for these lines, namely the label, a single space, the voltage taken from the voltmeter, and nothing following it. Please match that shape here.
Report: 88 V
